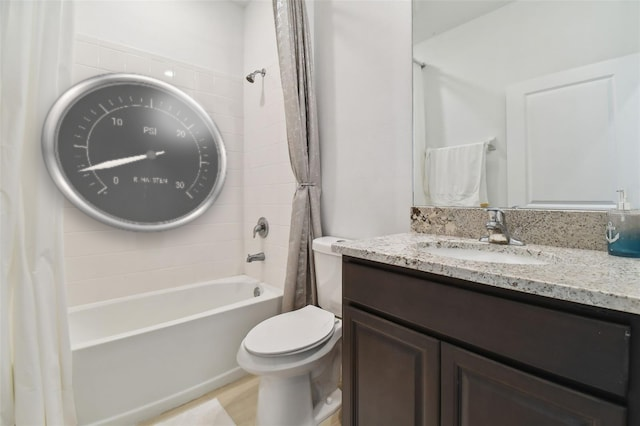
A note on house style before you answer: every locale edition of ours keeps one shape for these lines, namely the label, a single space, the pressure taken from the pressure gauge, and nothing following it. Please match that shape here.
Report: 2.5 psi
